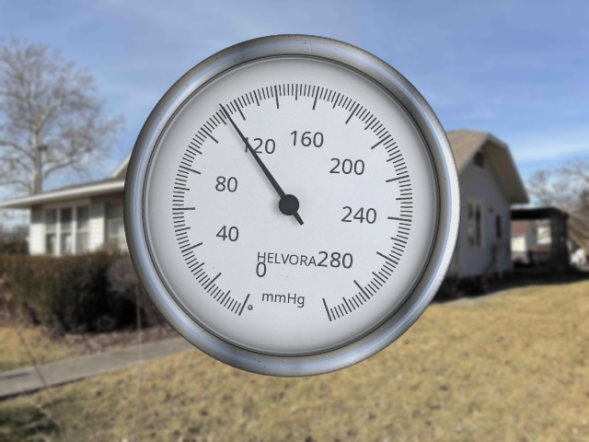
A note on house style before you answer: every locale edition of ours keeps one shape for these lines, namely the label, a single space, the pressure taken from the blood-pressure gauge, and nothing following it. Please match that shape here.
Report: 114 mmHg
